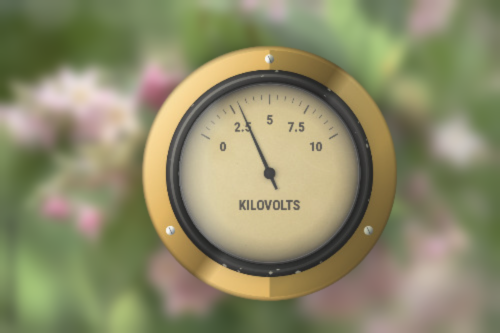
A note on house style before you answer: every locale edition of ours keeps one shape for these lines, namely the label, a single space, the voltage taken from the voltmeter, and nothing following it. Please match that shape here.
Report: 3 kV
